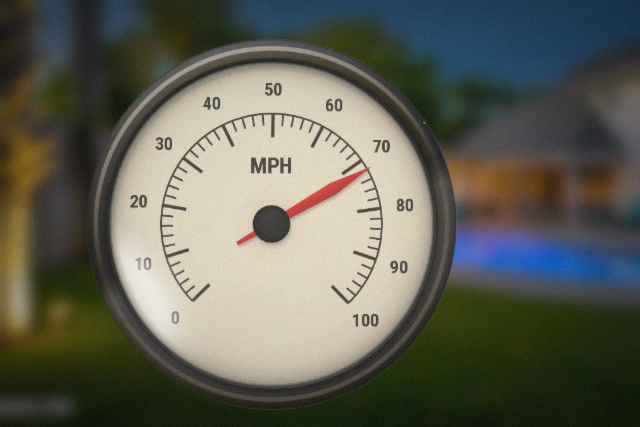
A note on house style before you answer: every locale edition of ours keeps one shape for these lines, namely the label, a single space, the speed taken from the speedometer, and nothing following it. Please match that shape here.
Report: 72 mph
